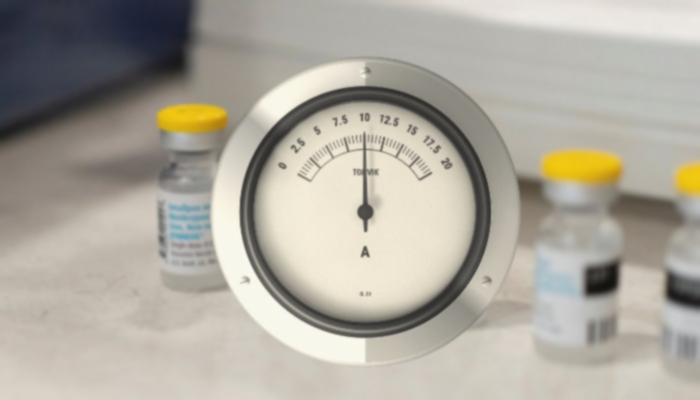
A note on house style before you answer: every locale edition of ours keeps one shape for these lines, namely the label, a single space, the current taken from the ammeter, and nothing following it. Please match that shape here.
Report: 10 A
